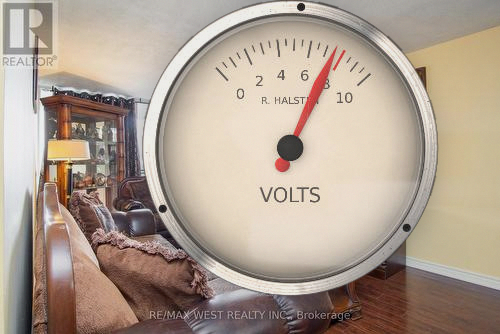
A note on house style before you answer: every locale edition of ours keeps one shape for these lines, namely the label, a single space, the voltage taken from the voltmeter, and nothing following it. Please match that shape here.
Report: 7.5 V
